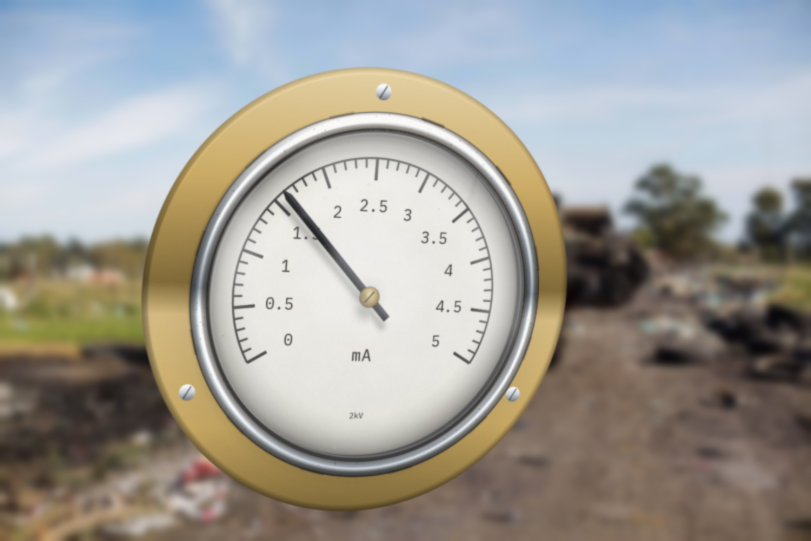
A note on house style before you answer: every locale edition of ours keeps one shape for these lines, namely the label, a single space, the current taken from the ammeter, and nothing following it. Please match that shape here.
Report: 1.6 mA
